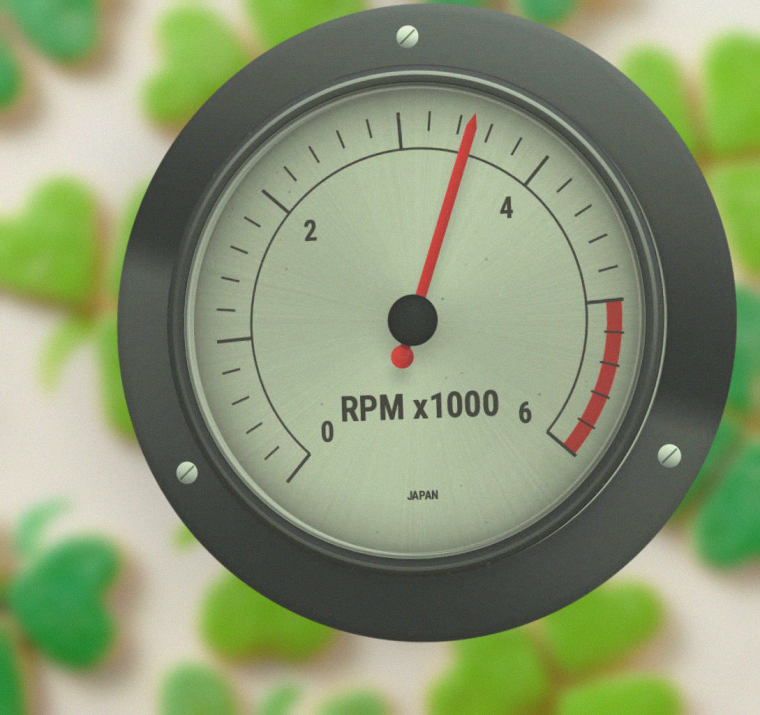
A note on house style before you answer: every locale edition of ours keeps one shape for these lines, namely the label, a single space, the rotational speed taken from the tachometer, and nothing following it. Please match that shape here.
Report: 3500 rpm
